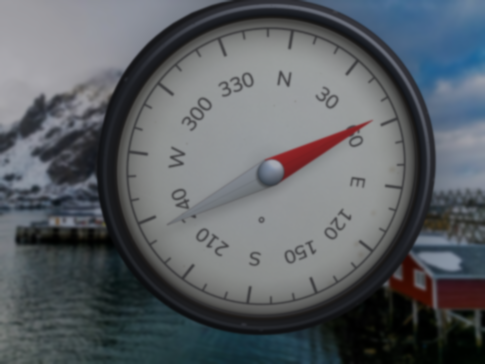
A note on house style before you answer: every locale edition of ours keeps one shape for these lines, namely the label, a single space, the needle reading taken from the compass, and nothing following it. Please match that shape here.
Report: 55 °
